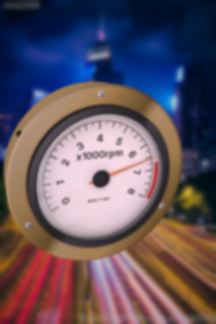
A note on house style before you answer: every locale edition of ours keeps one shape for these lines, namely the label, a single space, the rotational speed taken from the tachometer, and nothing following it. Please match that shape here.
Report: 6500 rpm
